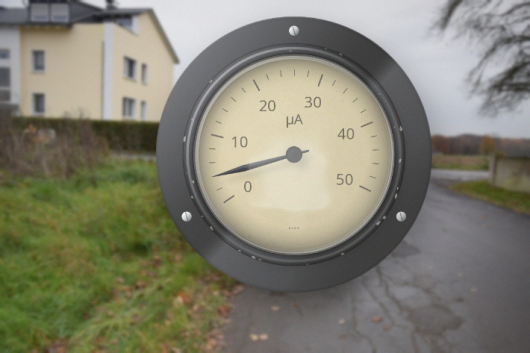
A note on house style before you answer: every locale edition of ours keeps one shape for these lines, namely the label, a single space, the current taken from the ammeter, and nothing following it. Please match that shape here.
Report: 4 µA
